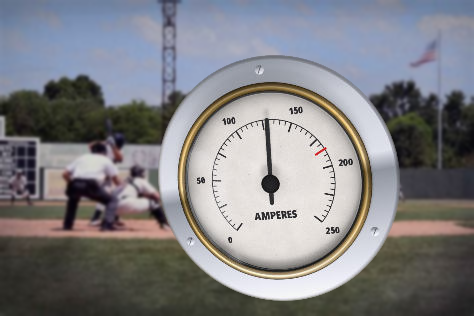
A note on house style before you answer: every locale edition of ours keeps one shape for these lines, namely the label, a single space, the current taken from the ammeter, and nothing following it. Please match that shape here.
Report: 130 A
